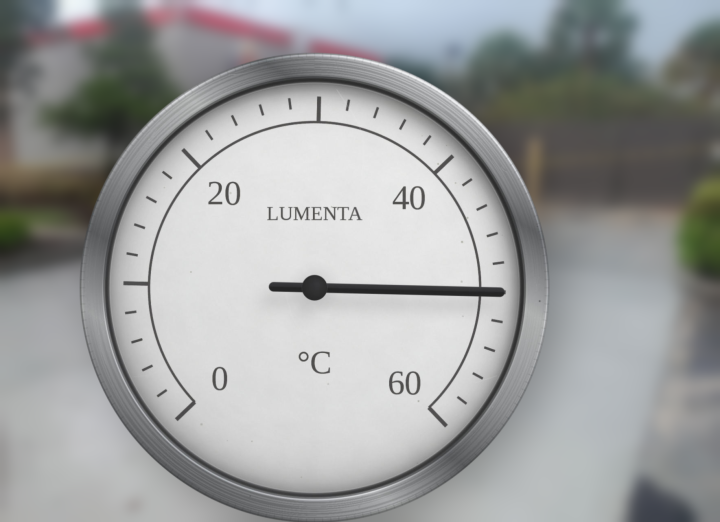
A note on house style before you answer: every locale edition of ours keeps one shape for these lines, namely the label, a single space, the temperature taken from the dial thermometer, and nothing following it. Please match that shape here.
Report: 50 °C
